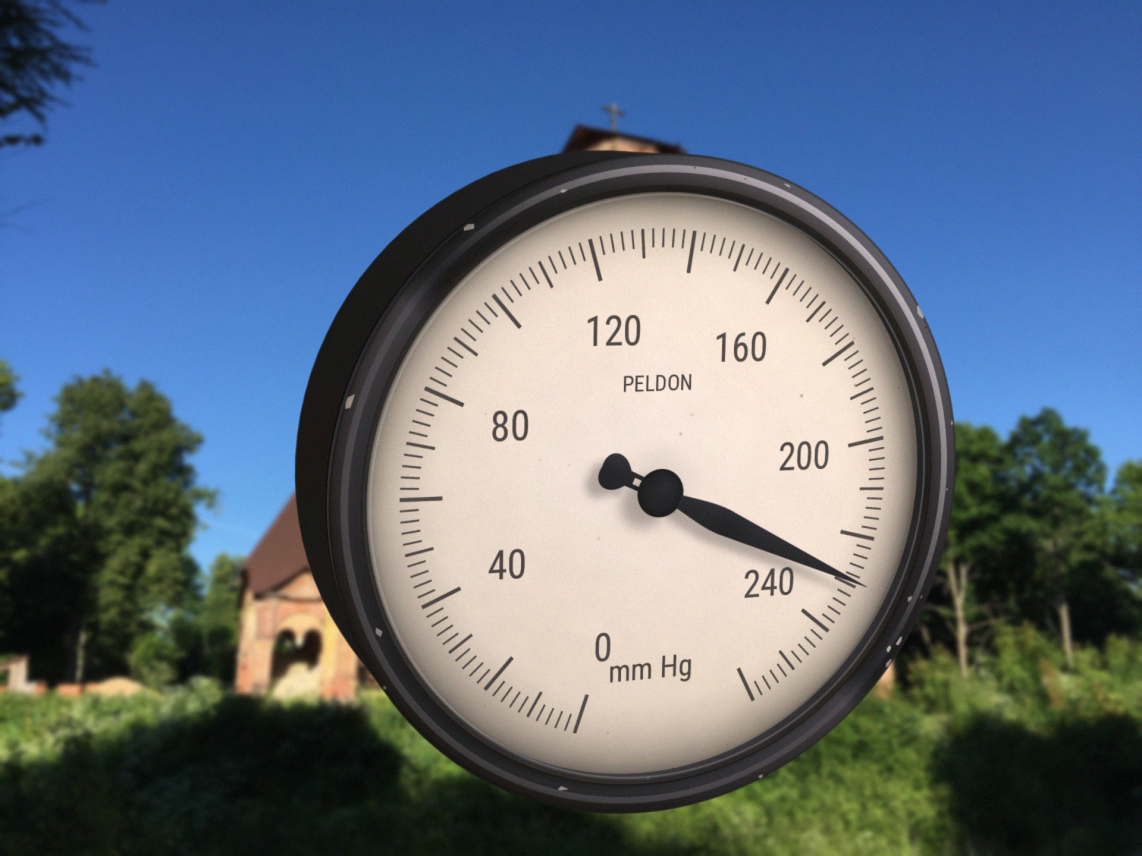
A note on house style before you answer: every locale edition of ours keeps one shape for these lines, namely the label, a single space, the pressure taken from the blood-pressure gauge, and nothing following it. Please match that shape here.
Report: 229 mmHg
